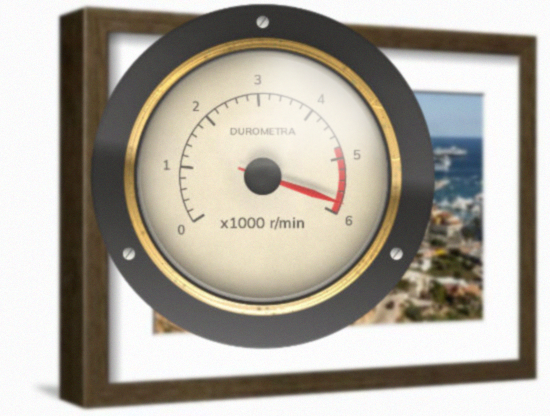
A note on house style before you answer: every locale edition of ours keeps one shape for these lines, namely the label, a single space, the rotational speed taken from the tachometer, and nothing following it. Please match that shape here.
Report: 5800 rpm
